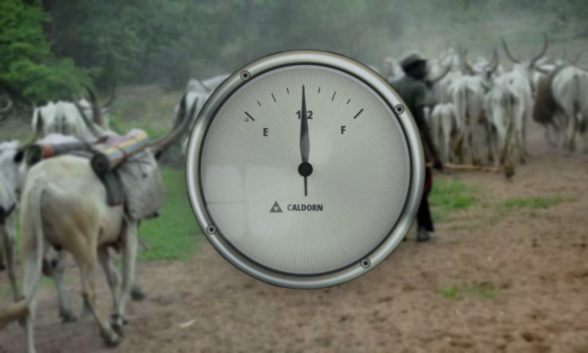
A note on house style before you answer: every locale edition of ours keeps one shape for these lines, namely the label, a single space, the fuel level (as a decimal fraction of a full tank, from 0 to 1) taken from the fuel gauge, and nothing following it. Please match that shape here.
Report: 0.5
